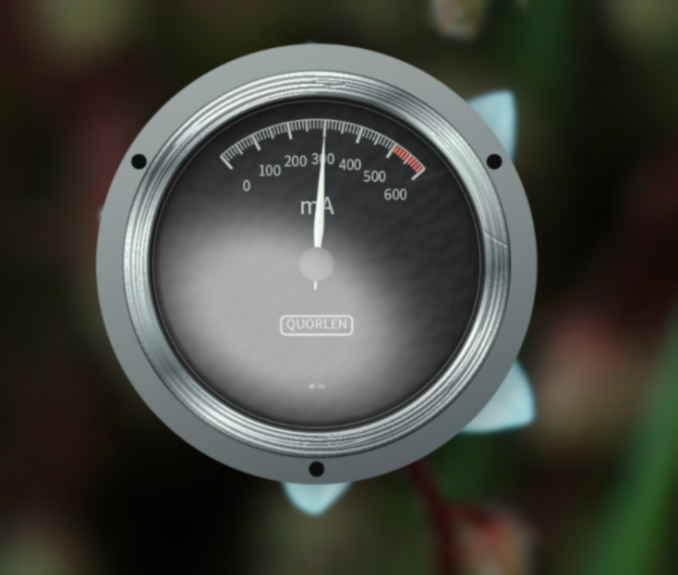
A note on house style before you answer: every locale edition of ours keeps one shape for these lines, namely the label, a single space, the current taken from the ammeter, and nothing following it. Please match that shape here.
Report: 300 mA
